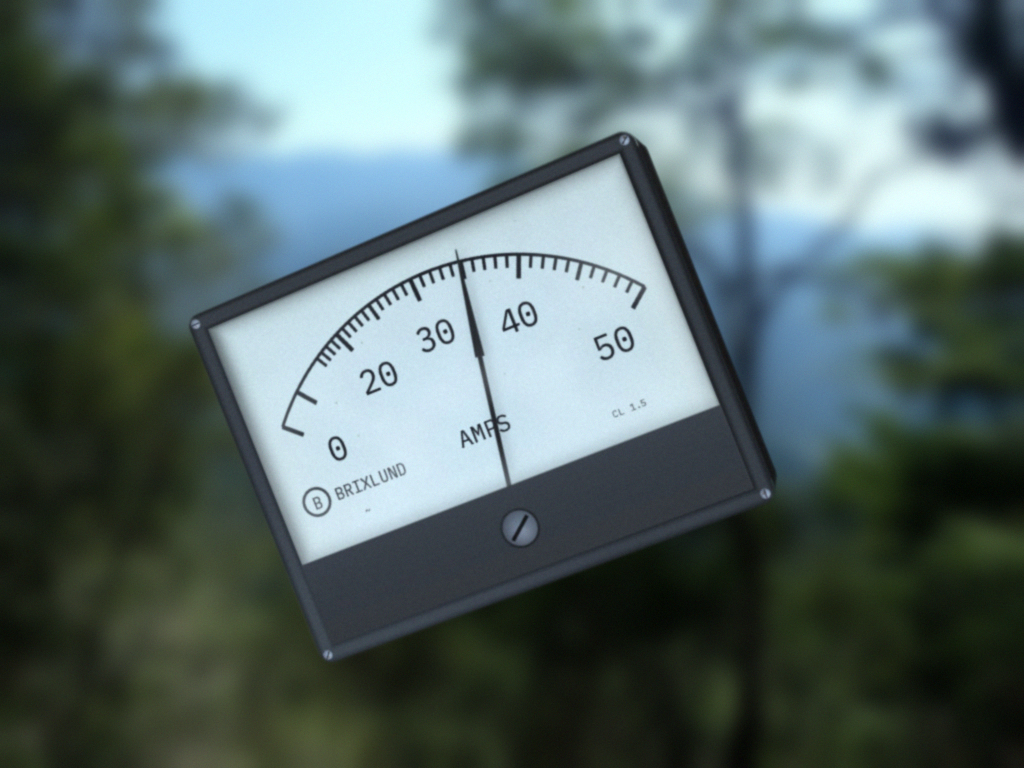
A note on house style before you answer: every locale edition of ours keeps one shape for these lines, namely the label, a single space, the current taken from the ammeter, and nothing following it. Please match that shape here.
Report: 35 A
